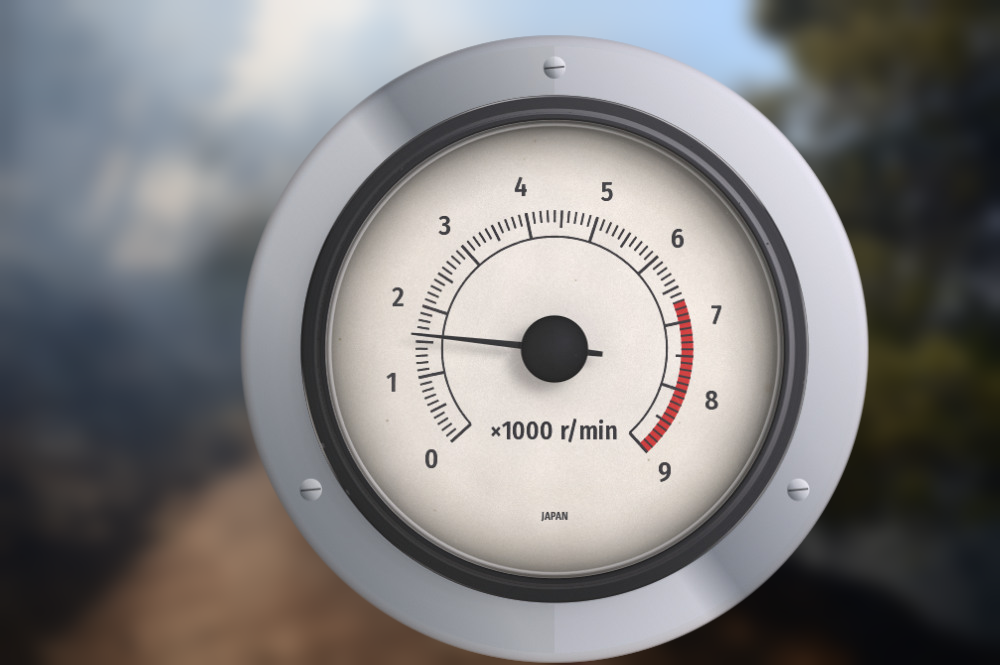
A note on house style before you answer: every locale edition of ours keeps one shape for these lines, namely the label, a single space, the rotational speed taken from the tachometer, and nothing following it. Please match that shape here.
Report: 1600 rpm
